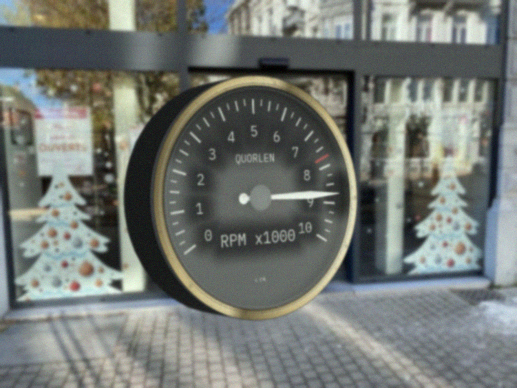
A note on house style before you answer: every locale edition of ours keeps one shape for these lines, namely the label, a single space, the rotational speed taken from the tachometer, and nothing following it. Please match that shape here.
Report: 8750 rpm
